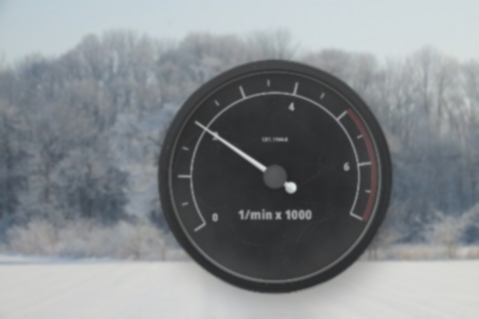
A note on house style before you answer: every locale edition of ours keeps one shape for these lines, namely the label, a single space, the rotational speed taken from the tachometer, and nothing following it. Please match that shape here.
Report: 2000 rpm
